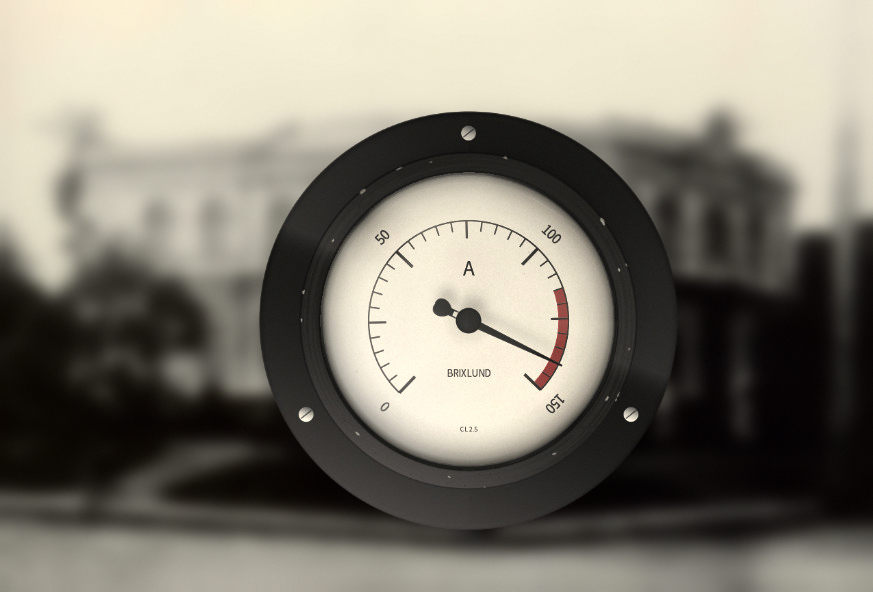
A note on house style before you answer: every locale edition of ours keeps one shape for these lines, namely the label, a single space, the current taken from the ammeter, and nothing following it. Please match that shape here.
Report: 140 A
